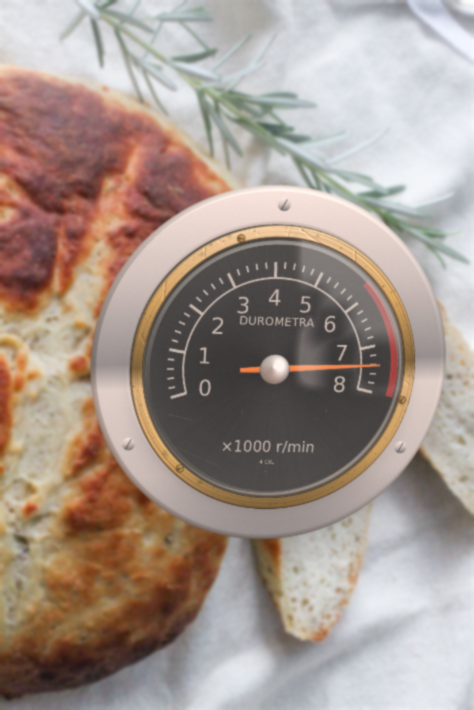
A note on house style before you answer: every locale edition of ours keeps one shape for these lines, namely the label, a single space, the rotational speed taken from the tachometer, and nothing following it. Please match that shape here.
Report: 7400 rpm
